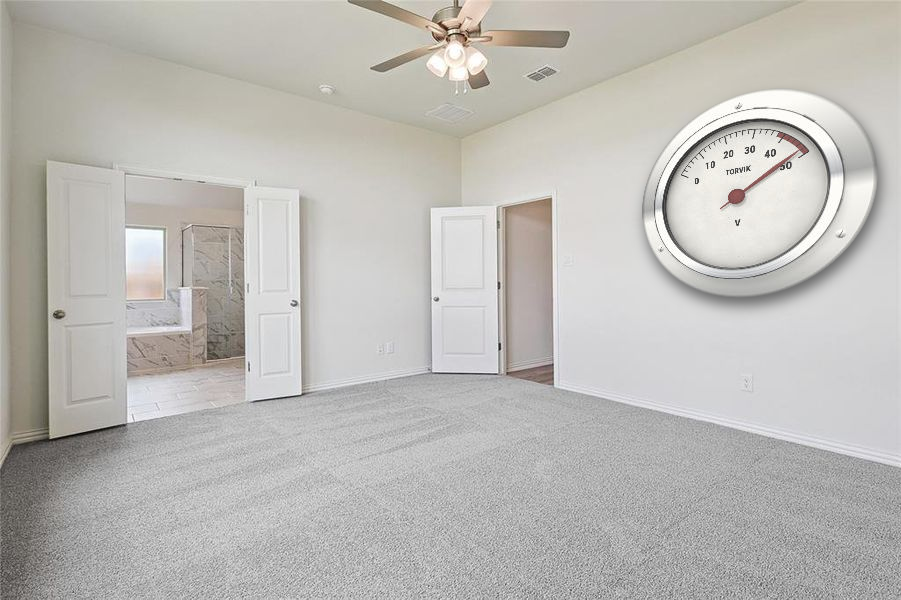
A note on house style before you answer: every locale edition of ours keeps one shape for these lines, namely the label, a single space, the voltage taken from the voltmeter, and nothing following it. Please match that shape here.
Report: 48 V
